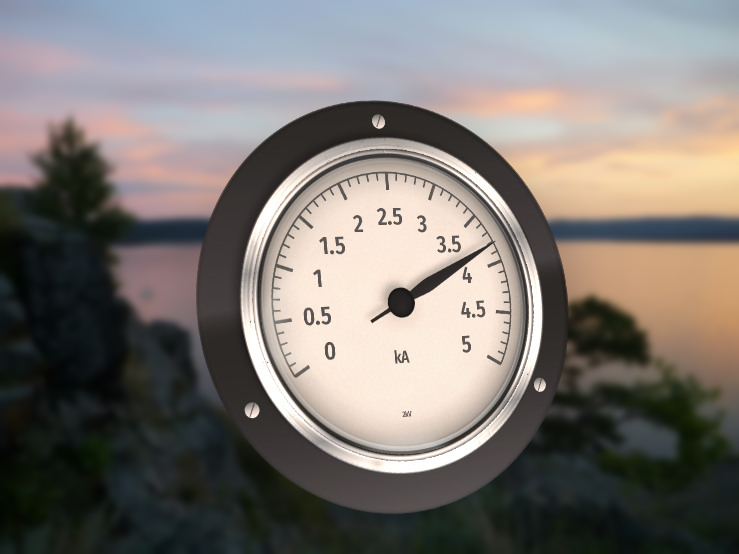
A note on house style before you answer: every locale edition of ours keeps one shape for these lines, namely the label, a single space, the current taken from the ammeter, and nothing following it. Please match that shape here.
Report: 3.8 kA
